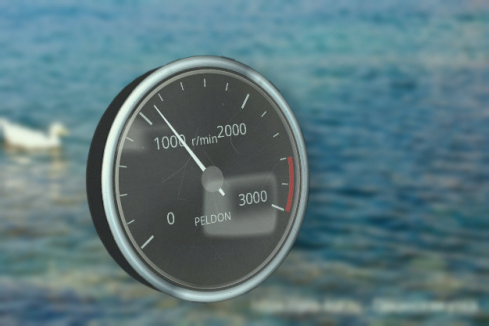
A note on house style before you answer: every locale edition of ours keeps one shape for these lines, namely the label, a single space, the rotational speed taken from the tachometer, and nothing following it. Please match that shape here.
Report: 1100 rpm
